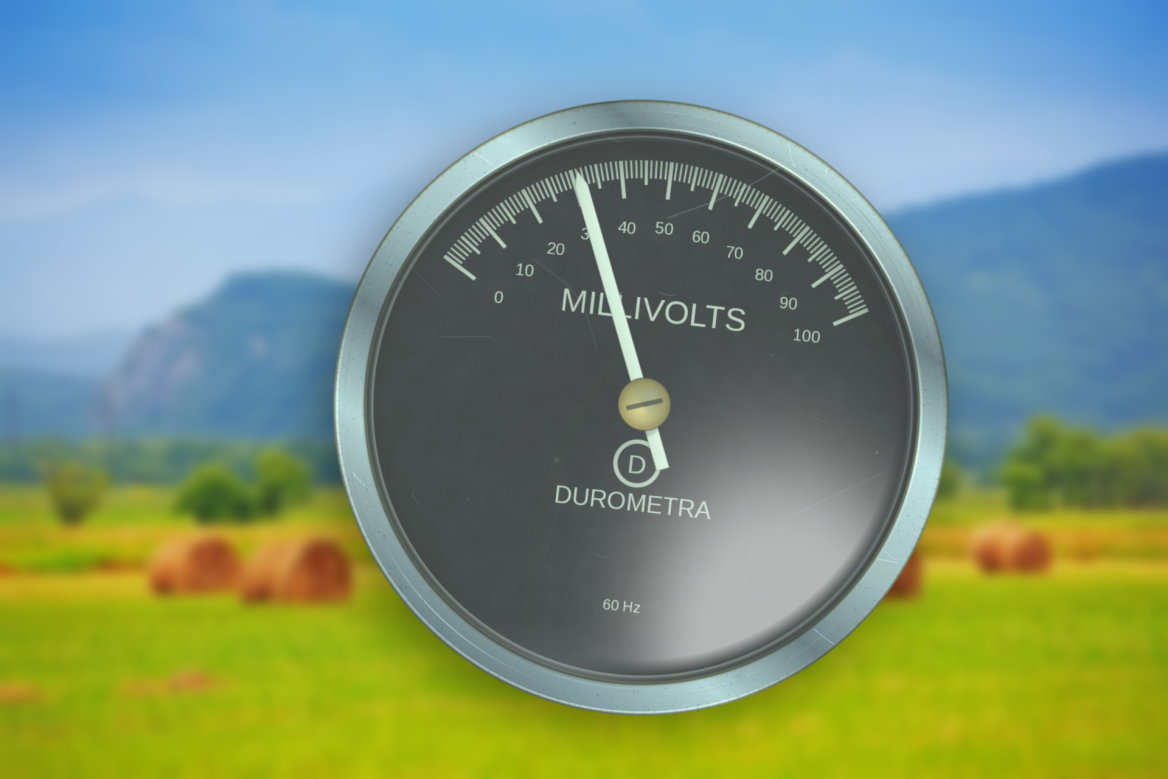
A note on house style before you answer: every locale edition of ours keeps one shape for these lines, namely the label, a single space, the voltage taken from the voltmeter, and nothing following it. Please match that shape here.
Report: 31 mV
